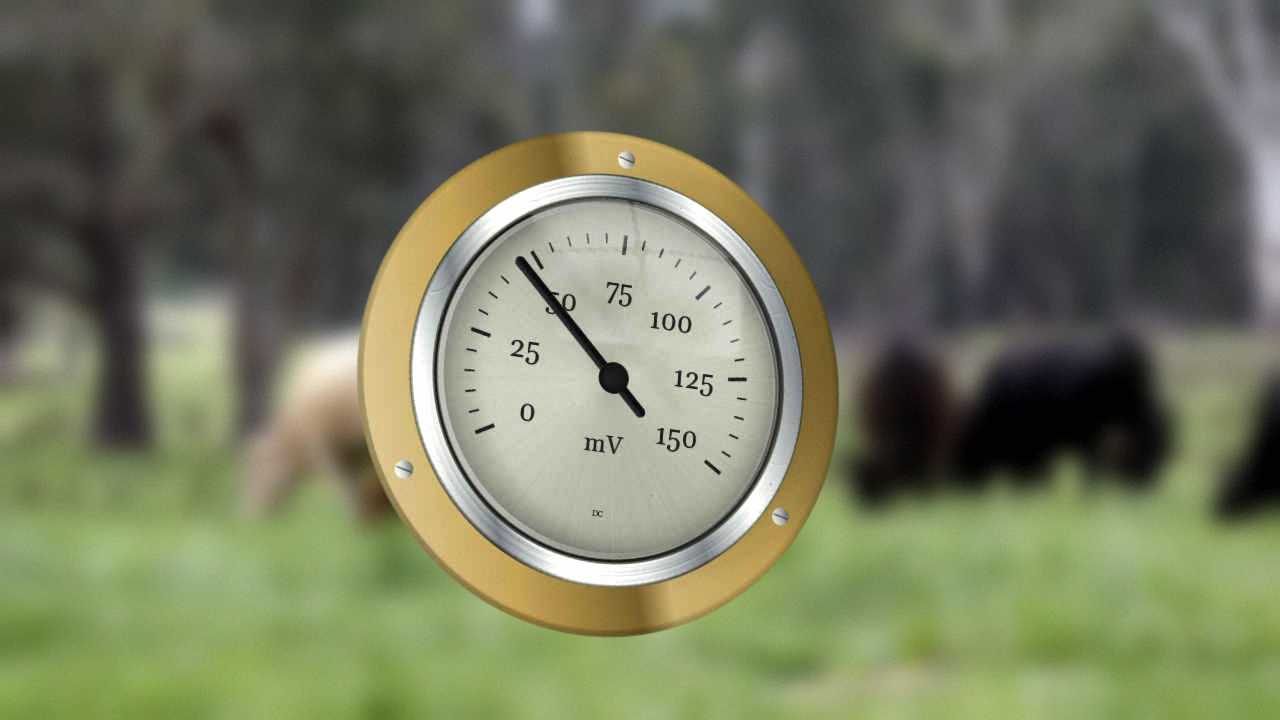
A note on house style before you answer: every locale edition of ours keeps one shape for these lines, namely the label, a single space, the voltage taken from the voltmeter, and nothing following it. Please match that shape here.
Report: 45 mV
